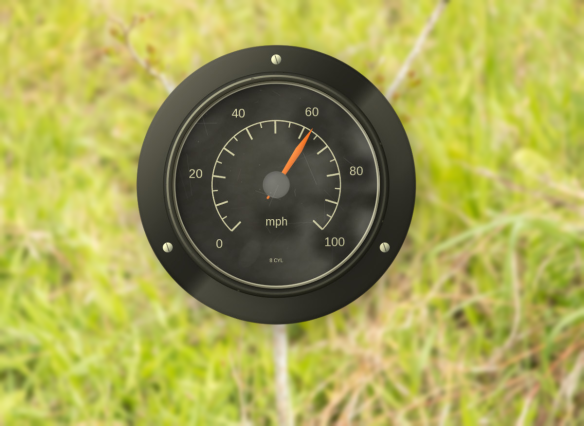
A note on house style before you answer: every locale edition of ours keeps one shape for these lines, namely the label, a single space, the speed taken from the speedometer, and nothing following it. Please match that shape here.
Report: 62.5 mph
